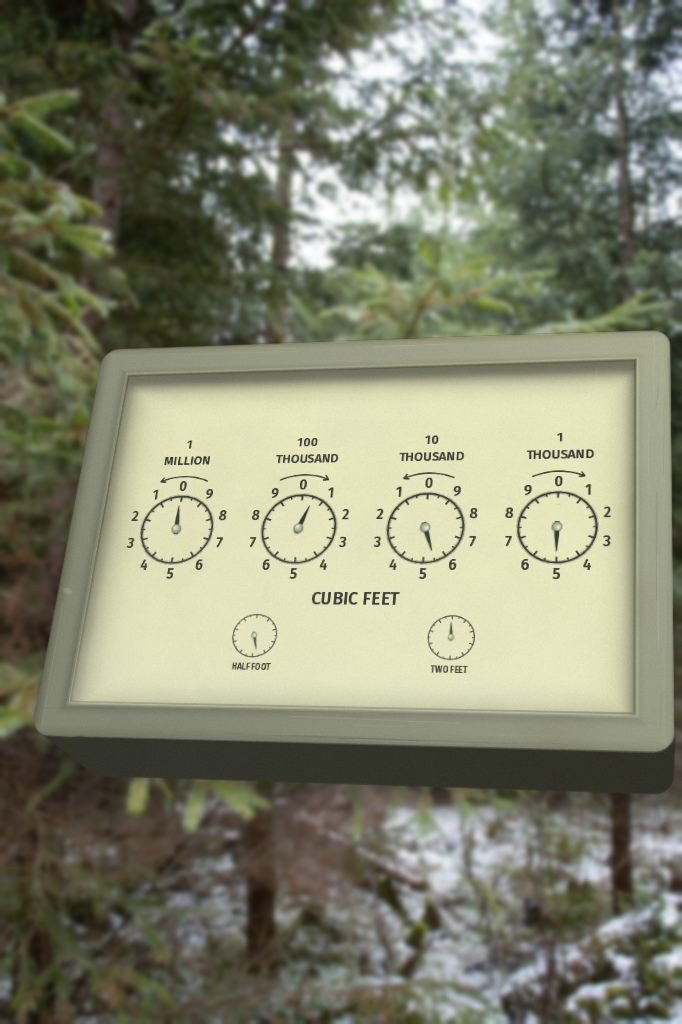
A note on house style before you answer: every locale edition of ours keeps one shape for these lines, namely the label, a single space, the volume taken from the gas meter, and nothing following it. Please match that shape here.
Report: 5500 ft³
